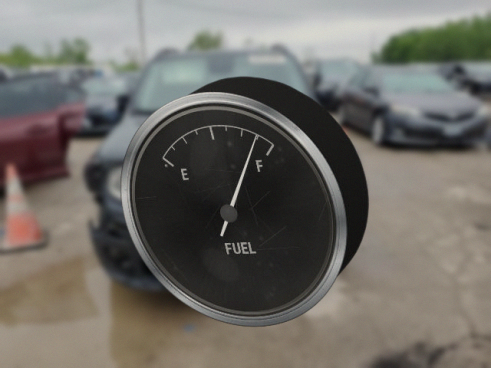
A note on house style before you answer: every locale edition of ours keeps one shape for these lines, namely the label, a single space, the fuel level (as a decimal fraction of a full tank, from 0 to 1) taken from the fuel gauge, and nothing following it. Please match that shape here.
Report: 0.875
